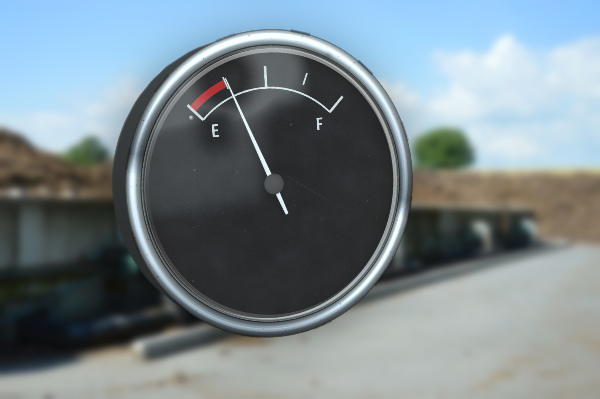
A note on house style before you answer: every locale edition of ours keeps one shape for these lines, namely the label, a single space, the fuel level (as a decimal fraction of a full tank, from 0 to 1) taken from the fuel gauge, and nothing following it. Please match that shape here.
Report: 0.25
